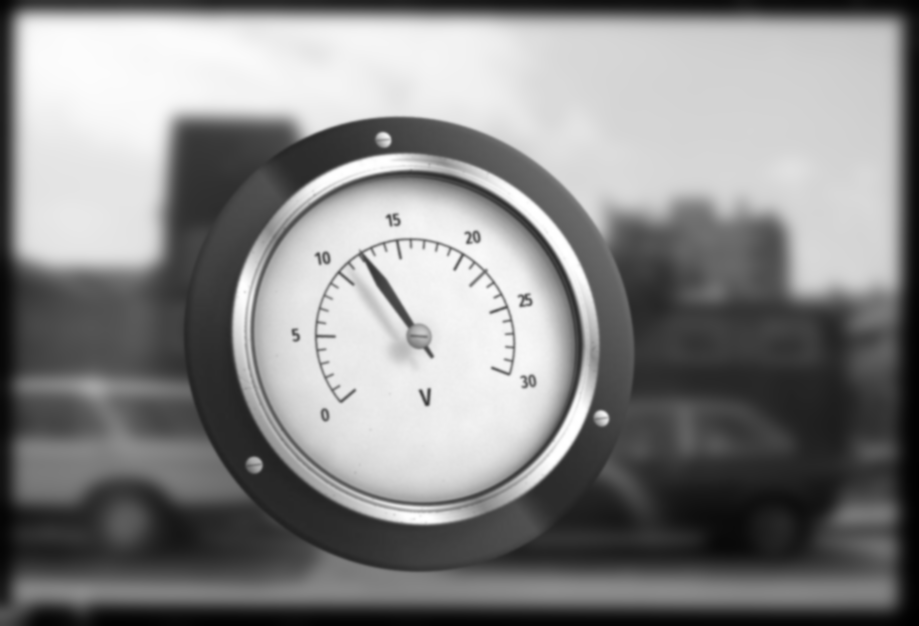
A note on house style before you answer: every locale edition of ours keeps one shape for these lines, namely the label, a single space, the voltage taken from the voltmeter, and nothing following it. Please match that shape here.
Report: 12 V
